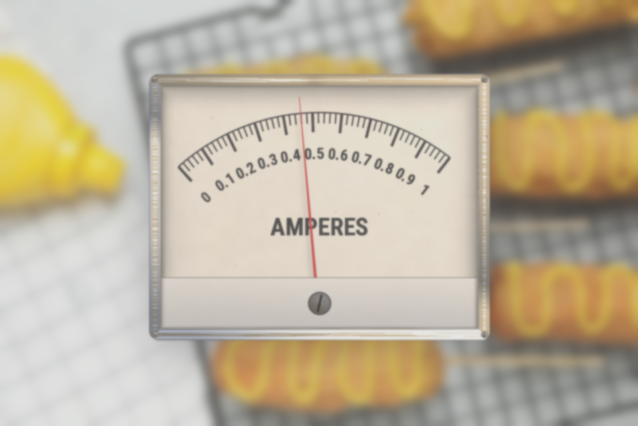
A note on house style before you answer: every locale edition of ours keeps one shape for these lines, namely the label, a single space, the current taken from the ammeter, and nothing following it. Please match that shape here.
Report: 0.46 A
